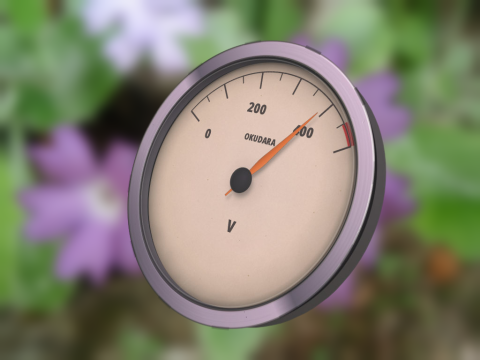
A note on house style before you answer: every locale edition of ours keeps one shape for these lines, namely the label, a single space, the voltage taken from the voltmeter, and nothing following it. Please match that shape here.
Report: 400 V
